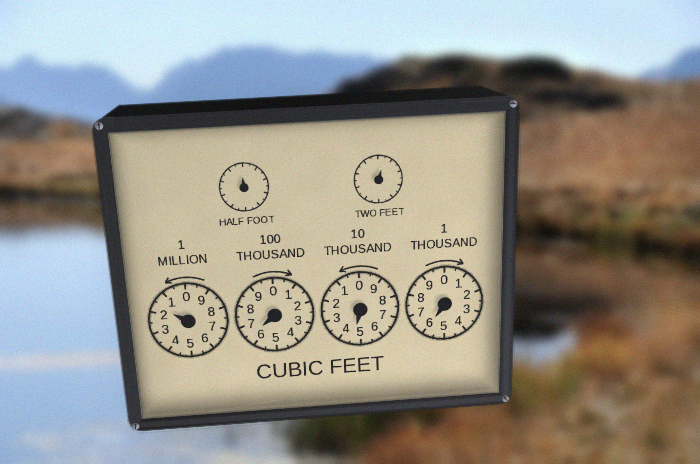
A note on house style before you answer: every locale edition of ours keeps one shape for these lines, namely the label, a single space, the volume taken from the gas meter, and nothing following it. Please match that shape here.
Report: 164600 ft³
